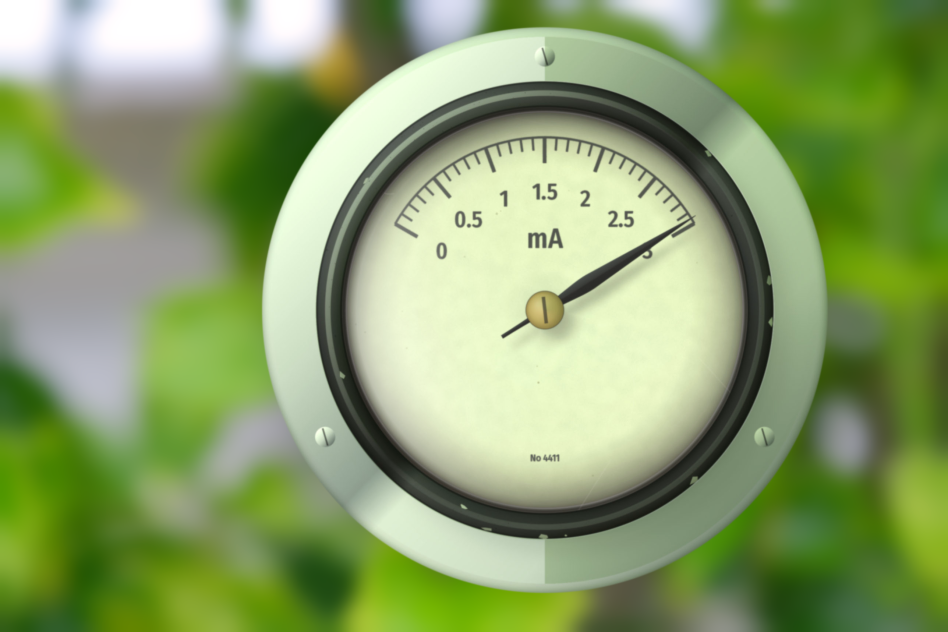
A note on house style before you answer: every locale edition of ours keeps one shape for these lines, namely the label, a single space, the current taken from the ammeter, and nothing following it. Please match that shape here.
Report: 2.95 mA
